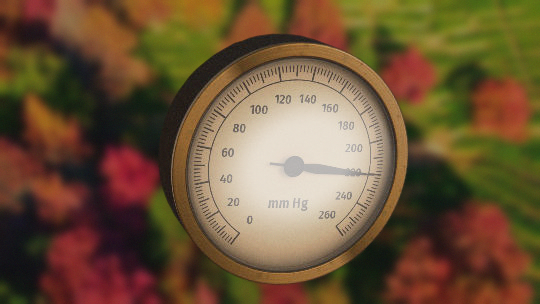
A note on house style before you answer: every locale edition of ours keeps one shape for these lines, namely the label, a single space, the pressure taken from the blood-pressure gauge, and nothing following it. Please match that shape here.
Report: 220 mmHg
